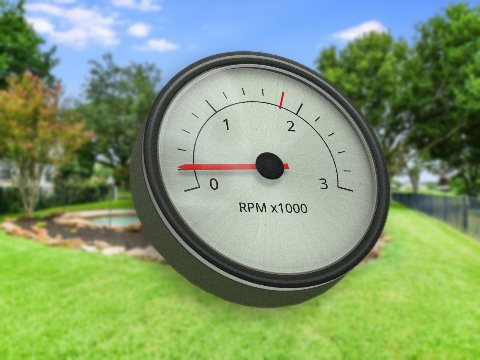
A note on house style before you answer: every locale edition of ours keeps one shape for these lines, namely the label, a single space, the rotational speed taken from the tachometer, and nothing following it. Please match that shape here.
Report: 200 rpm
